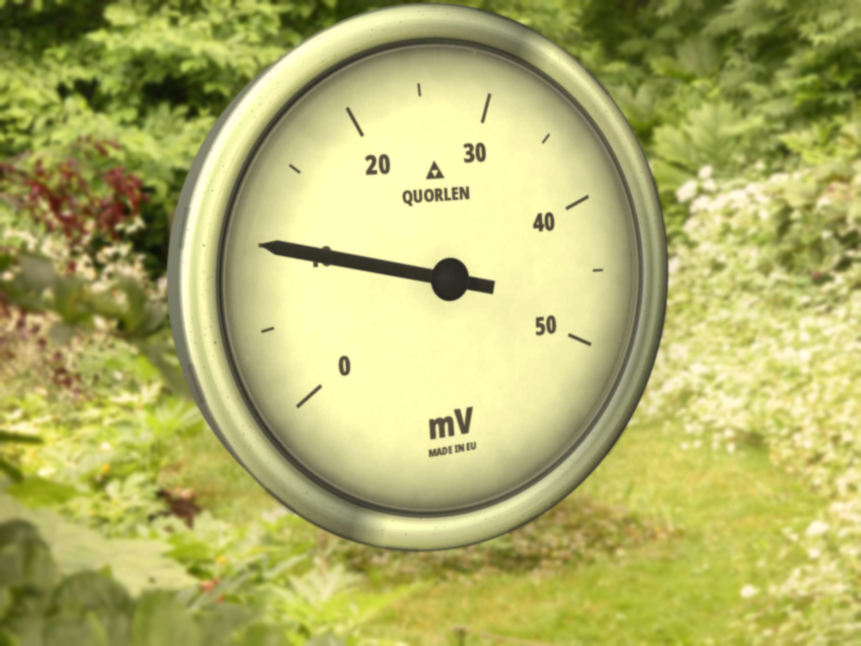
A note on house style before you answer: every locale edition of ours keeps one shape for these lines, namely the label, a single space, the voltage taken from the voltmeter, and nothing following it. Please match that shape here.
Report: 10 mV
